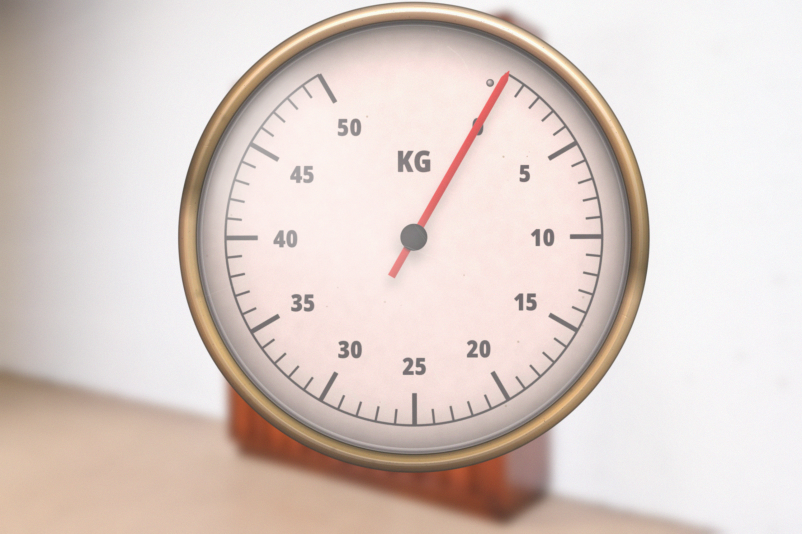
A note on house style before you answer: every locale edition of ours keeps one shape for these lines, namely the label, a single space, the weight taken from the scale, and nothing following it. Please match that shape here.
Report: 0 kg
